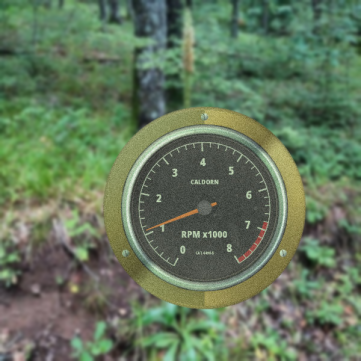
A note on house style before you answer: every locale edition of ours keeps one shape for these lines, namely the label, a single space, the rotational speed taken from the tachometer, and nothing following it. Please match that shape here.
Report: 1100 rpm
